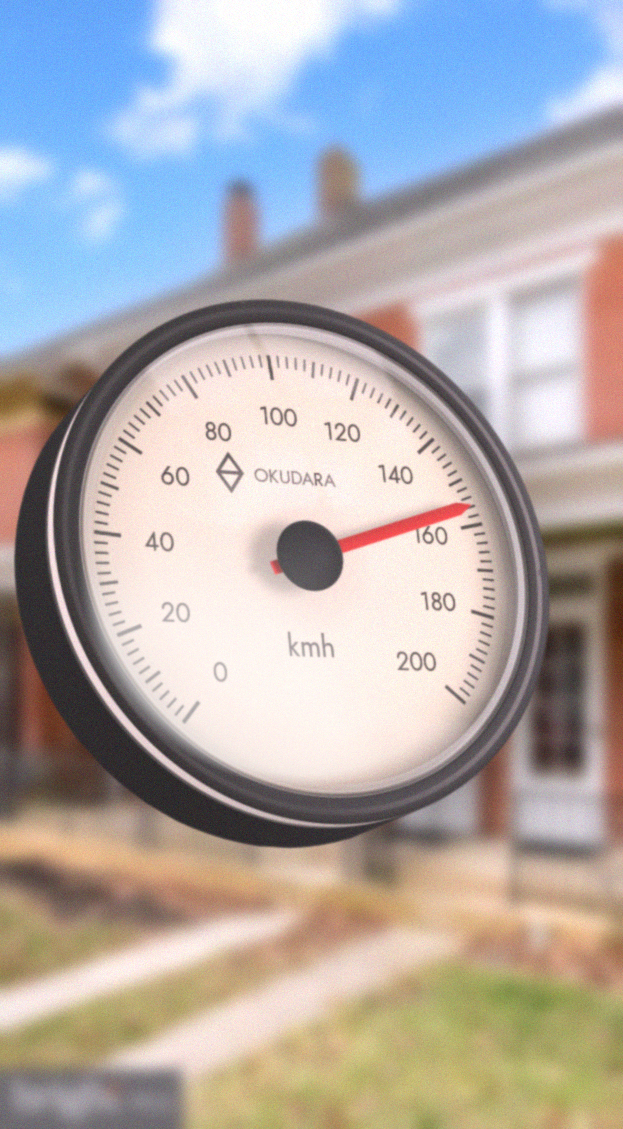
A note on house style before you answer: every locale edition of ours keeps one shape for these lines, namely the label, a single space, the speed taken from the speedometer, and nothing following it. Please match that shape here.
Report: 156 km/h
